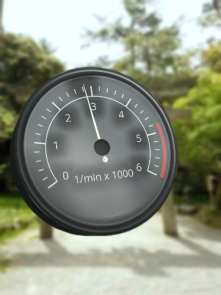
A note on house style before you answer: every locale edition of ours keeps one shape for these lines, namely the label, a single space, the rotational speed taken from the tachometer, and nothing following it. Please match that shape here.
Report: 2800 rpm
